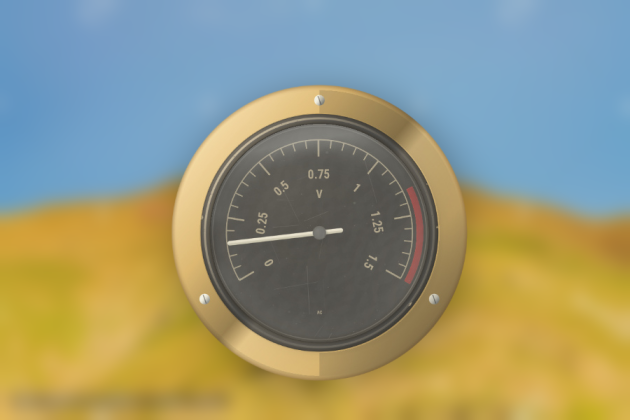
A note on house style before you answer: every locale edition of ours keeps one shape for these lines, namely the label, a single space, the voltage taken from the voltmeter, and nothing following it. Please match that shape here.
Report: 0.15 V
